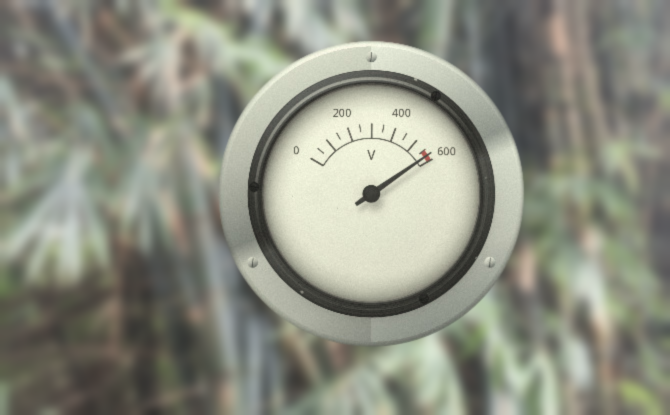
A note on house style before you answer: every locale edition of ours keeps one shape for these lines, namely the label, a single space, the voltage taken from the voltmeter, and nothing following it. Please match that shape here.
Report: 575 V
